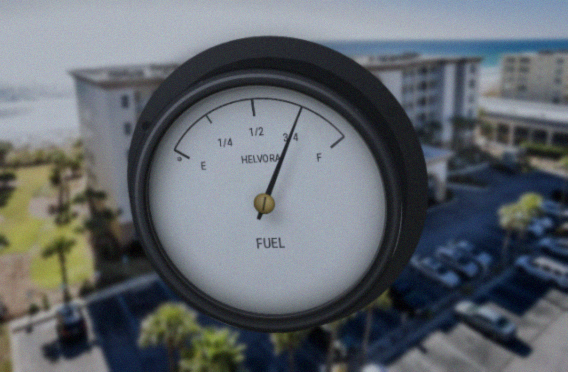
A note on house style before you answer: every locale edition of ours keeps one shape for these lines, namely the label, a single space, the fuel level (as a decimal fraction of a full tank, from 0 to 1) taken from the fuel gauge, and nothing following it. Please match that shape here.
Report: 0.75
